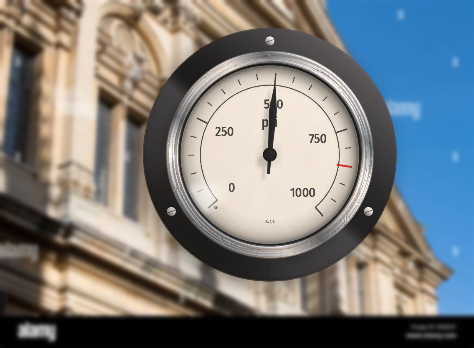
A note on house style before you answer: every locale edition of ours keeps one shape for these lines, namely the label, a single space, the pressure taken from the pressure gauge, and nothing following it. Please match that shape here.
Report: 500 psi
